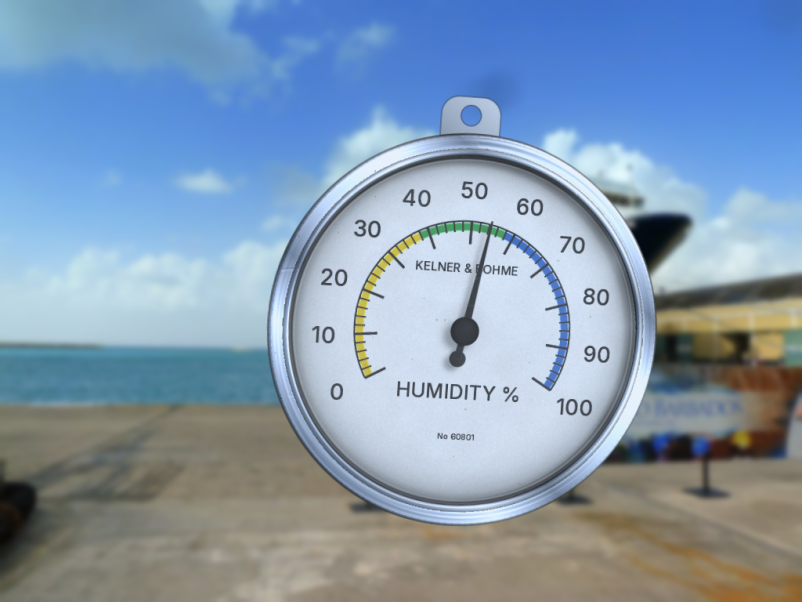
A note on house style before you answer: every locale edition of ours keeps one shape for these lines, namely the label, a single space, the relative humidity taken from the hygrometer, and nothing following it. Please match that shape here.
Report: 54 %
